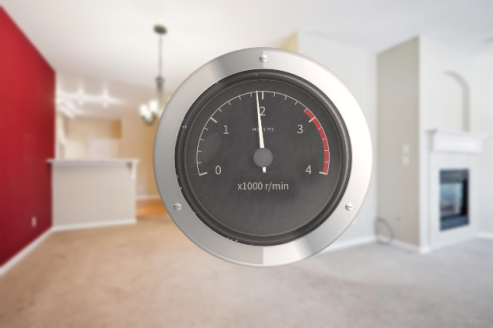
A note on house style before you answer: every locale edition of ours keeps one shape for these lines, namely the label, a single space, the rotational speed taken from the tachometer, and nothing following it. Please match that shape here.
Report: 1900 rpm
